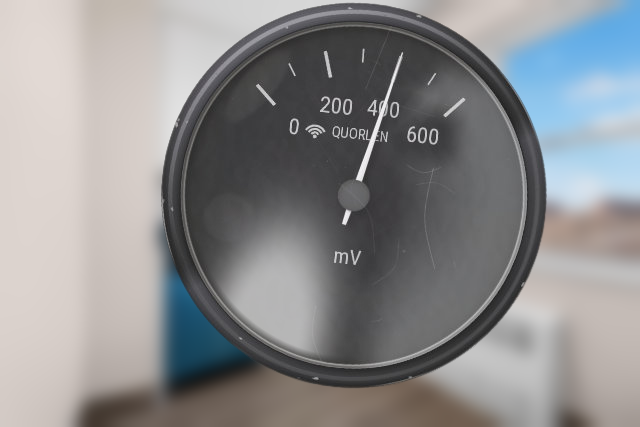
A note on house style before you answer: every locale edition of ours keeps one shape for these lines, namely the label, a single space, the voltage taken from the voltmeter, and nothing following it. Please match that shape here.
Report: 400 mV
